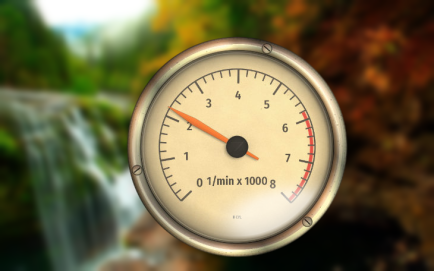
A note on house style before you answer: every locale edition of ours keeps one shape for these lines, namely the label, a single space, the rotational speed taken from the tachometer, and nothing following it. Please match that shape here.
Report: 2200 rpm
